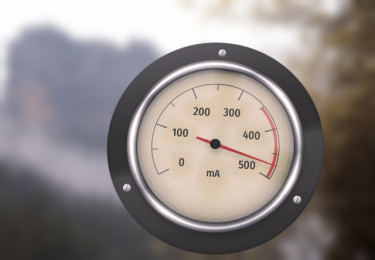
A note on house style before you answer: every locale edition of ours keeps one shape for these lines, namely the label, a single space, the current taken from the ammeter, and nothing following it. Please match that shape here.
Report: 475 mA
